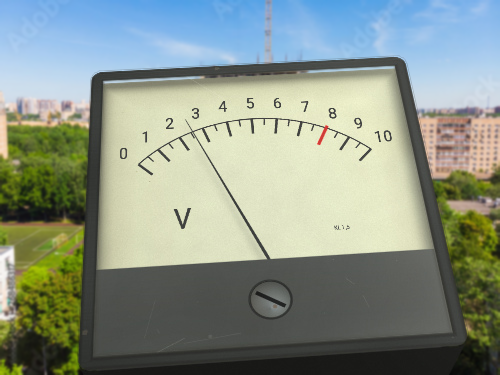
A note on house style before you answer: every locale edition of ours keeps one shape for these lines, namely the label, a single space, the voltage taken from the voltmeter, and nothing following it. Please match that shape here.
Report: 2.5 V
